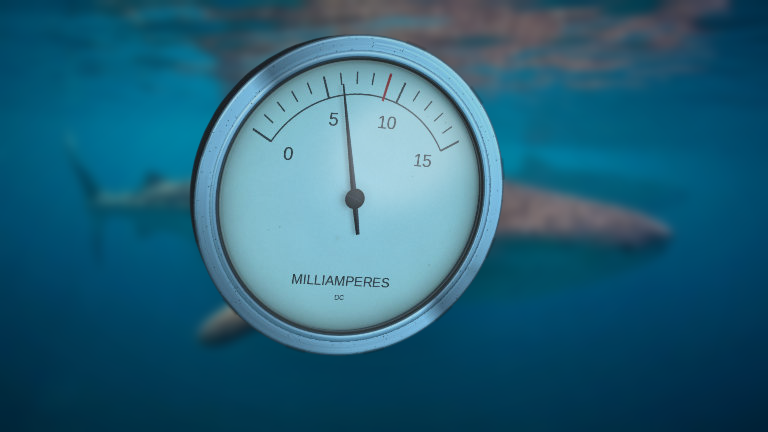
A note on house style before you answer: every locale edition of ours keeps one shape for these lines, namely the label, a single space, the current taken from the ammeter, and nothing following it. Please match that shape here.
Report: 6 mA
